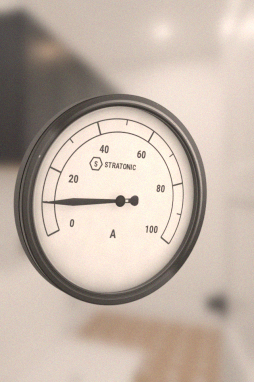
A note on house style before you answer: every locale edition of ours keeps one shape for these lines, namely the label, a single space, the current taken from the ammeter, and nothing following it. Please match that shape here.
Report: 10 A
